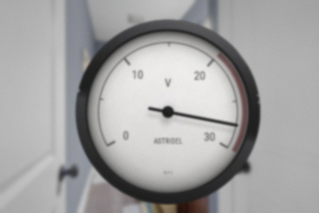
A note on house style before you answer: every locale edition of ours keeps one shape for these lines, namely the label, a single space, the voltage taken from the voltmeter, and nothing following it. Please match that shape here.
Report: 27.5 V
